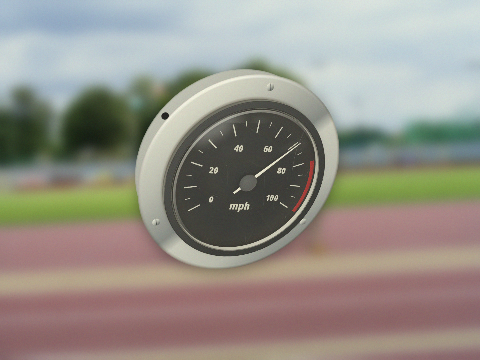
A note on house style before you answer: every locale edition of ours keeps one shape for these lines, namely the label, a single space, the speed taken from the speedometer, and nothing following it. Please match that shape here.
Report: 70 mph
